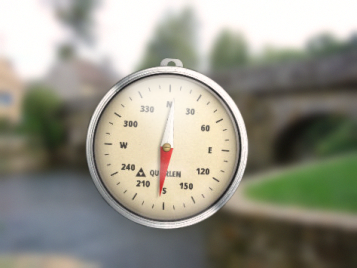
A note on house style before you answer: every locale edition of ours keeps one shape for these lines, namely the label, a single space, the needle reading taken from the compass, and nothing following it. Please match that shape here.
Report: 185 °
